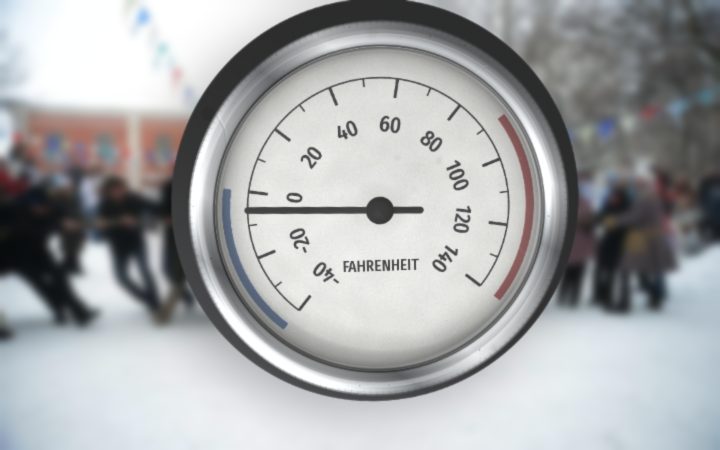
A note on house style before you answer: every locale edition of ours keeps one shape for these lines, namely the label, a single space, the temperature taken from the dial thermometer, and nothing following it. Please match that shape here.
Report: -5 °F
